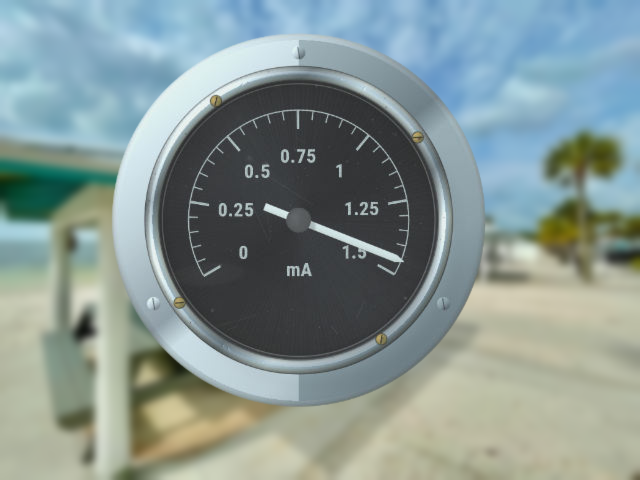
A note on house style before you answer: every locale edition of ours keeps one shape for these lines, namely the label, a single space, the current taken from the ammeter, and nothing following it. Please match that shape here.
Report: 1.45 mA
